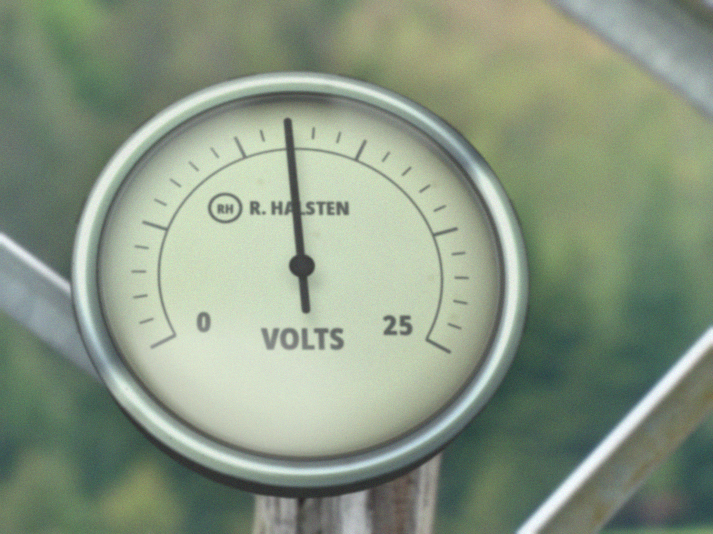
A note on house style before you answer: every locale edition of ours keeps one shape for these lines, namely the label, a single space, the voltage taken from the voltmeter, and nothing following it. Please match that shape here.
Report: 12 V
